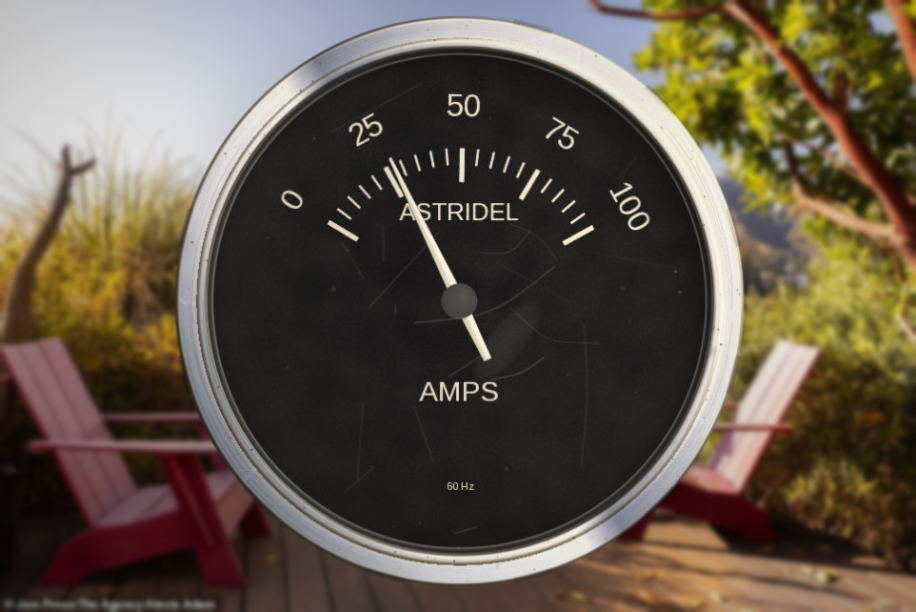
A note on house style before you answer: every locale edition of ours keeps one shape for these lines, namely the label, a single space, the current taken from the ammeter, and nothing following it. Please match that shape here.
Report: 27.5 A
